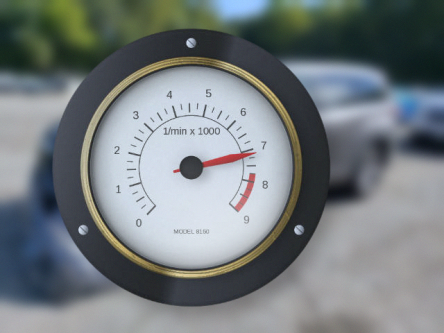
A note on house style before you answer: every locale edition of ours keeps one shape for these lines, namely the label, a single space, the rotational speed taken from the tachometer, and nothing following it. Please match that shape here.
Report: 7125 rpm
